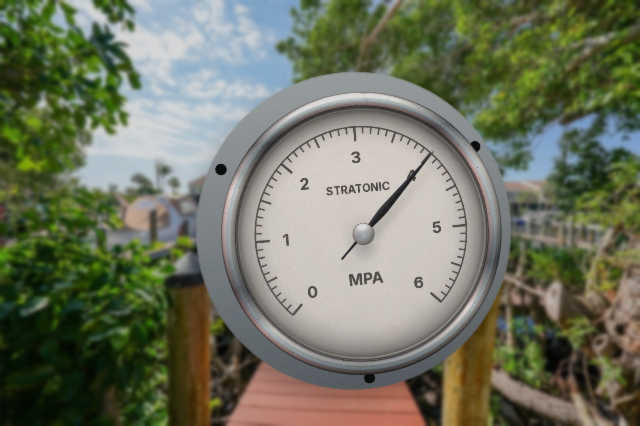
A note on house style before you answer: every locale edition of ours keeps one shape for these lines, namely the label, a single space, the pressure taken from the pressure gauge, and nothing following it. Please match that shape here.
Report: 4 MPa
